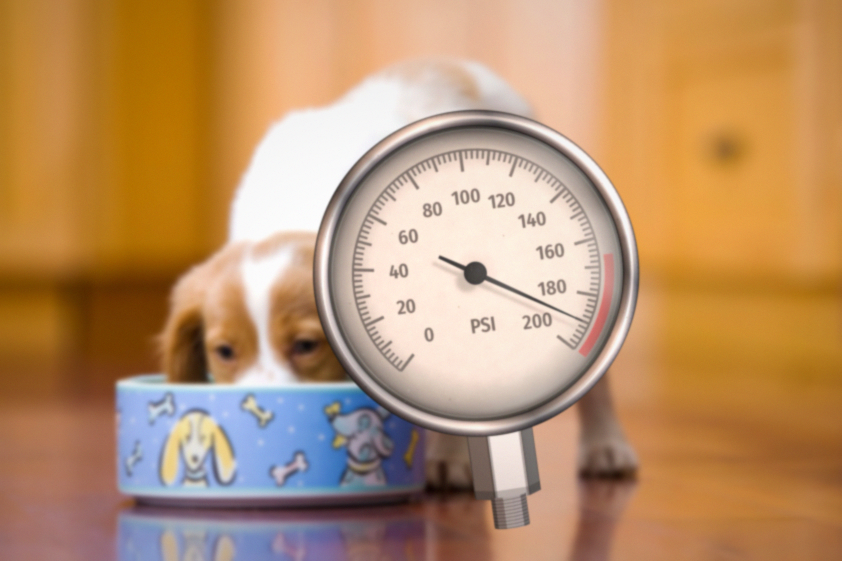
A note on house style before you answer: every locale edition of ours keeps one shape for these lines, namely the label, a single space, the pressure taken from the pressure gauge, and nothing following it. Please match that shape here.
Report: 190 psi
